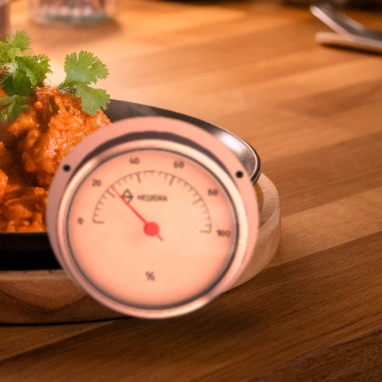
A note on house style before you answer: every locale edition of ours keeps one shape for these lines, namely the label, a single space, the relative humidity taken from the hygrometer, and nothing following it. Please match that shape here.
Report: 24 %
